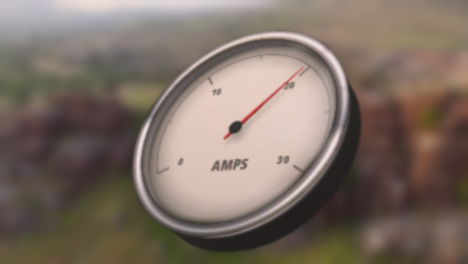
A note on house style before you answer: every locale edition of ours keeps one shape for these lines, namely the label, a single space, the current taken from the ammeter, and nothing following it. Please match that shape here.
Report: 20 A
